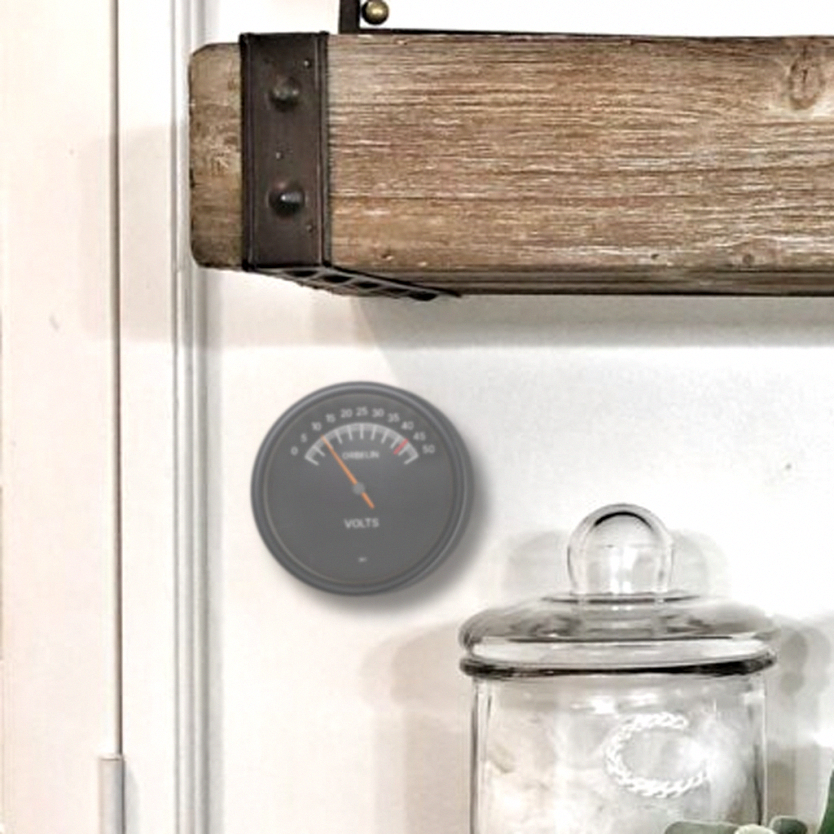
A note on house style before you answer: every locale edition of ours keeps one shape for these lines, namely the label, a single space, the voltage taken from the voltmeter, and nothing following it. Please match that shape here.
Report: 10 V
